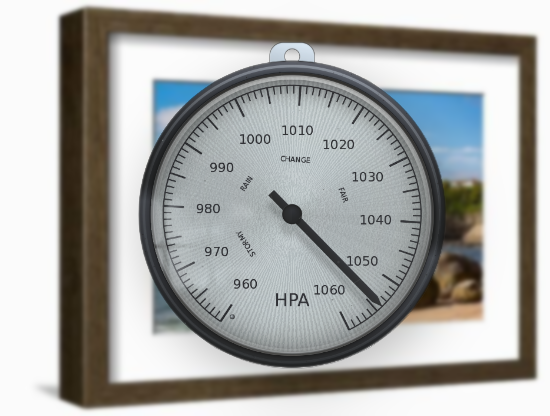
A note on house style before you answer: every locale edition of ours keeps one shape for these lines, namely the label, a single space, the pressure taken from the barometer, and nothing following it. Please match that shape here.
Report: 1054 hPa
